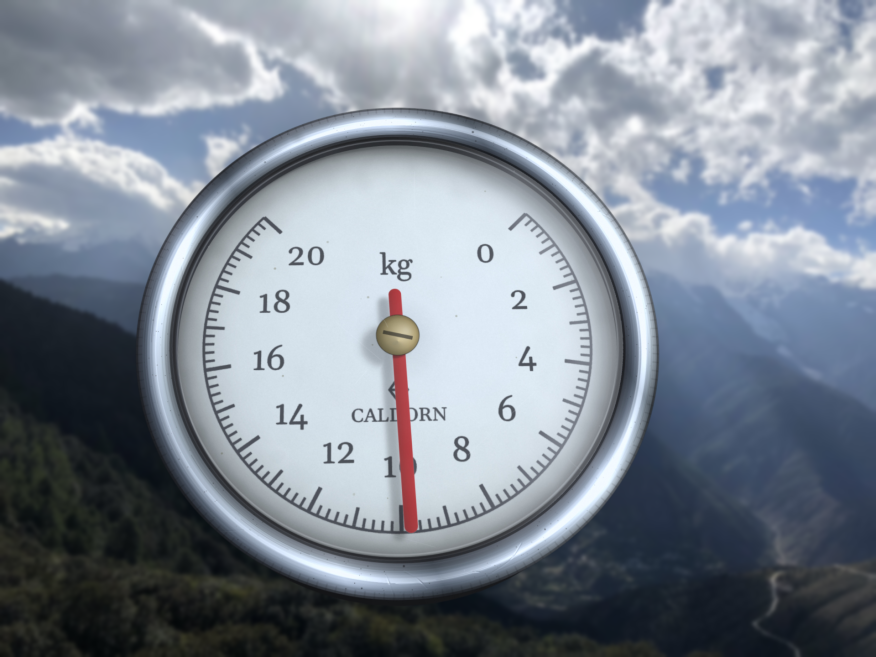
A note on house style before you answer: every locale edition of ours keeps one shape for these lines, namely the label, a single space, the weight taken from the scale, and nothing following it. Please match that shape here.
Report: 9.8 kg
